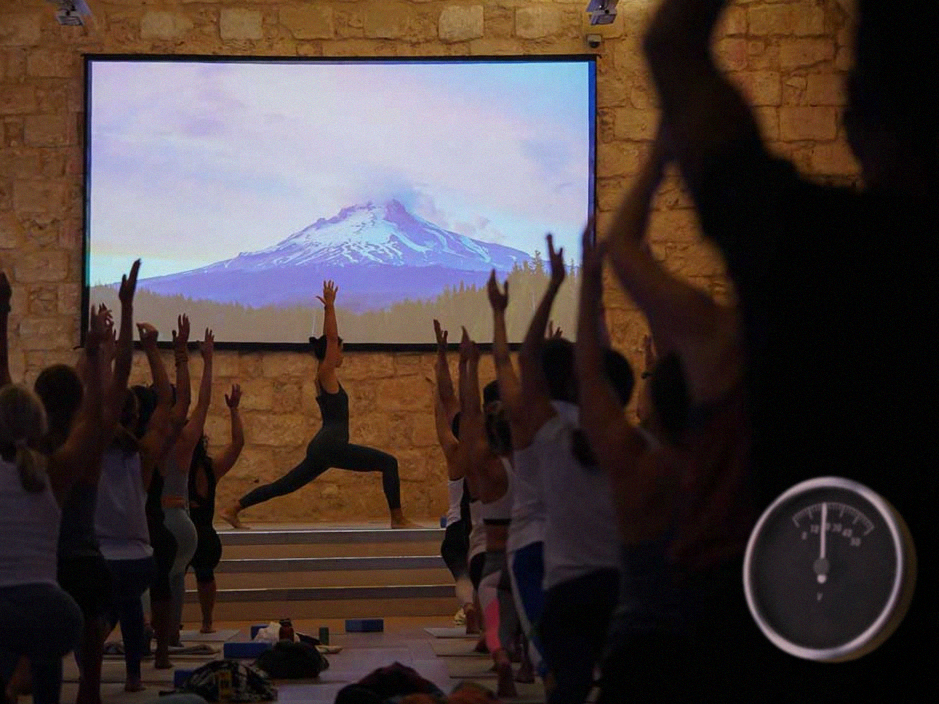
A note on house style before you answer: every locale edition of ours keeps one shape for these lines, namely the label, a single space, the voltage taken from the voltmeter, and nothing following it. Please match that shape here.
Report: 20 V
